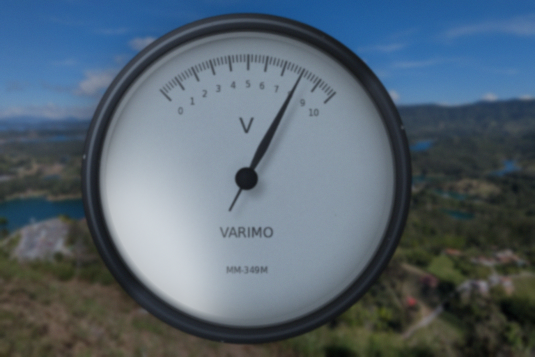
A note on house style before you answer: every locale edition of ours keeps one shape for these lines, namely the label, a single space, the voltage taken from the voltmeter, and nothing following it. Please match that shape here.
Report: 8 V
